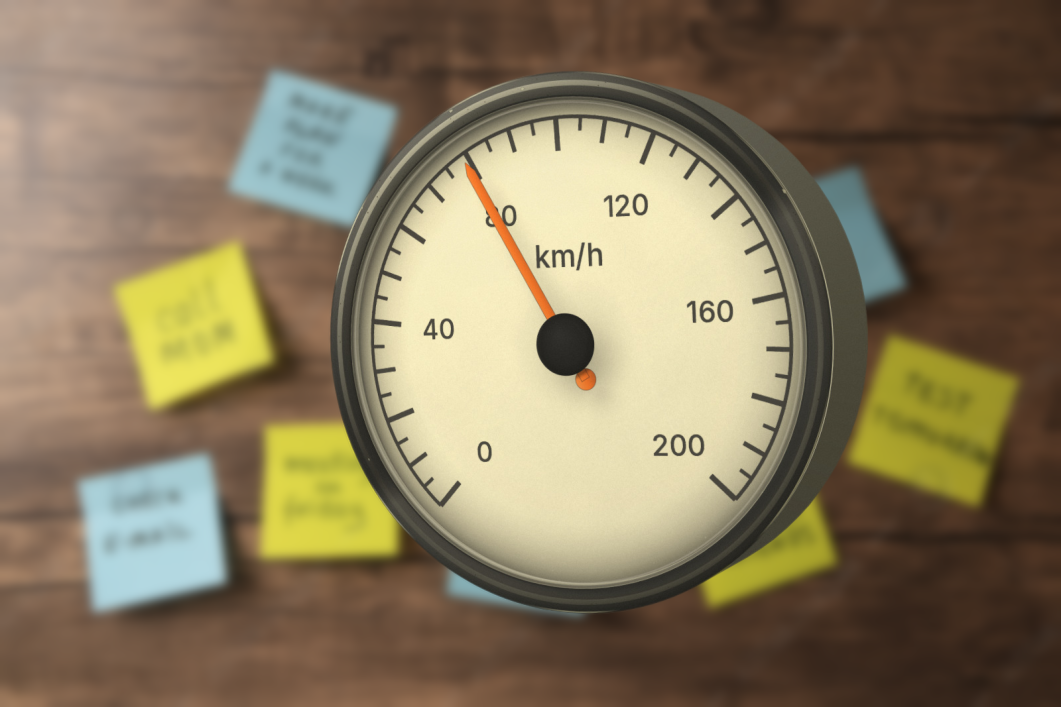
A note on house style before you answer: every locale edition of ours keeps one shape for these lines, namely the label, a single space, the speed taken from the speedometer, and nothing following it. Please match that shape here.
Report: 80 km/h
